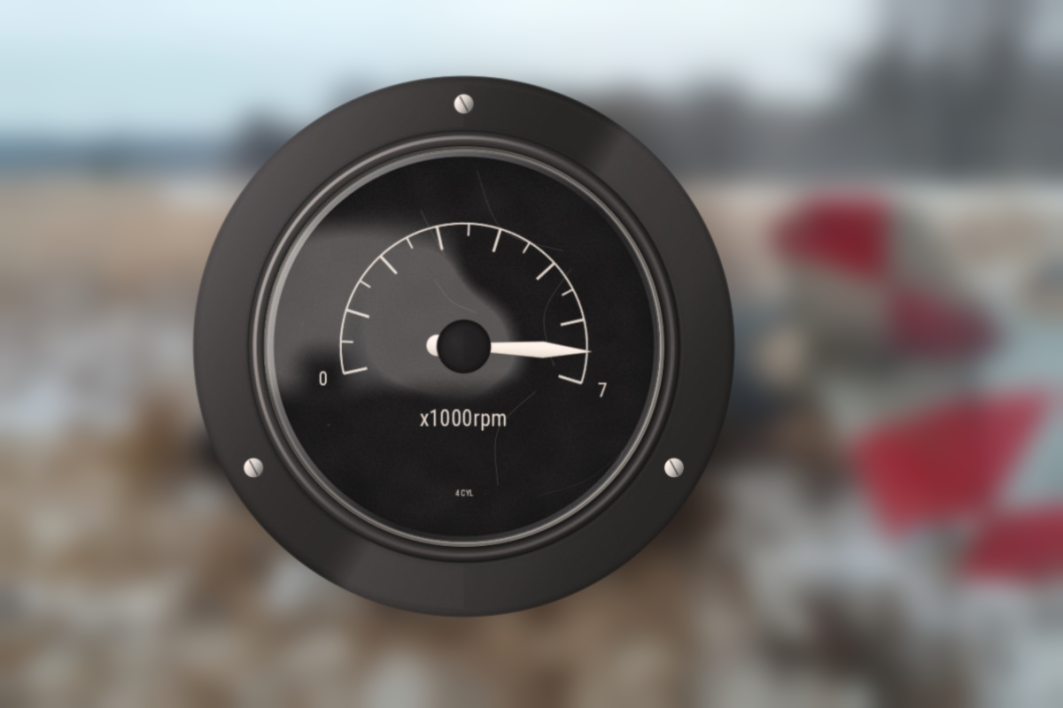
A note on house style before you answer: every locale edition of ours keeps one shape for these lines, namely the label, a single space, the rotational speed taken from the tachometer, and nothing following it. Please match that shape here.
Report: 6500 rpm
